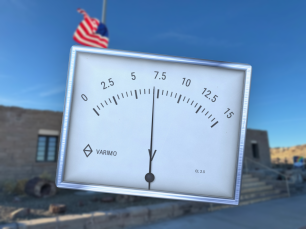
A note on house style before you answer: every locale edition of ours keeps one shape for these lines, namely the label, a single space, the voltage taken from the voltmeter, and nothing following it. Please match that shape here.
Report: 7 V
